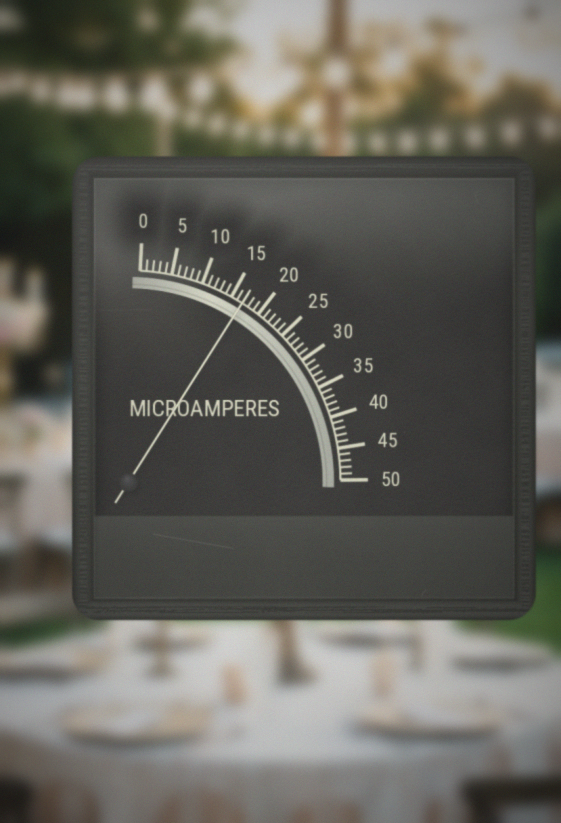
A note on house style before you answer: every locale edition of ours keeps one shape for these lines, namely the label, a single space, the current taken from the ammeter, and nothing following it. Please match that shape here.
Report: 17 µA
